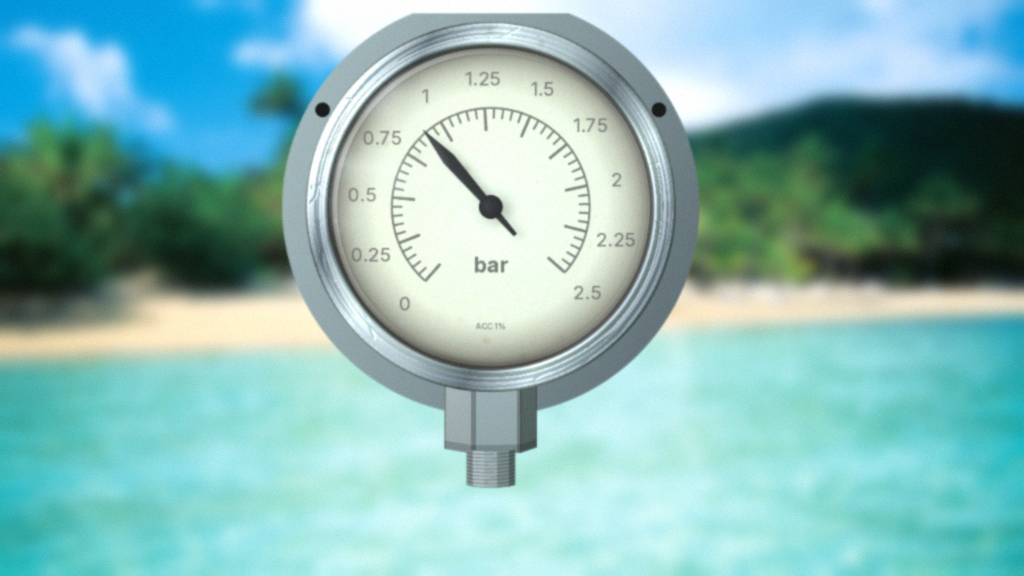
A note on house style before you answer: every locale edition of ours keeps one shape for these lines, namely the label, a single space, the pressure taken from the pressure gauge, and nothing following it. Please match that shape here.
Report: 0.9 bar
